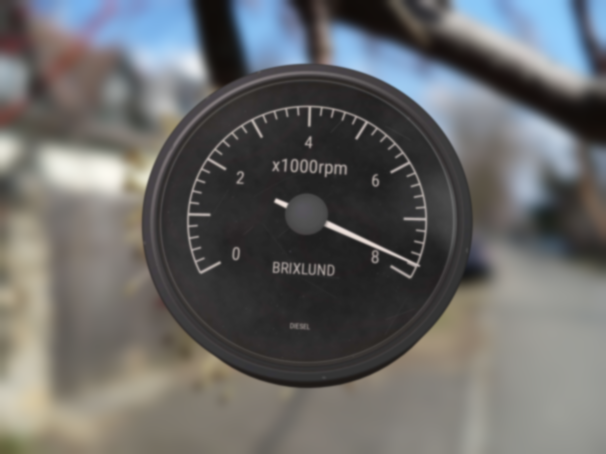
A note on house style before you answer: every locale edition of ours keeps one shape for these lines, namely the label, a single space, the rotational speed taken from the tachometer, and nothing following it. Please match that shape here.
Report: 7800 rpm
